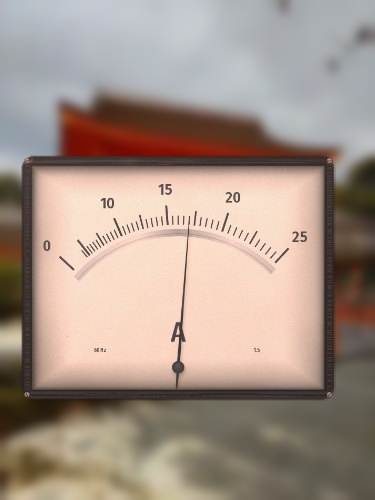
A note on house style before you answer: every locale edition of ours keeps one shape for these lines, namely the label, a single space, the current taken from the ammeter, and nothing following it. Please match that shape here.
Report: 17 A
